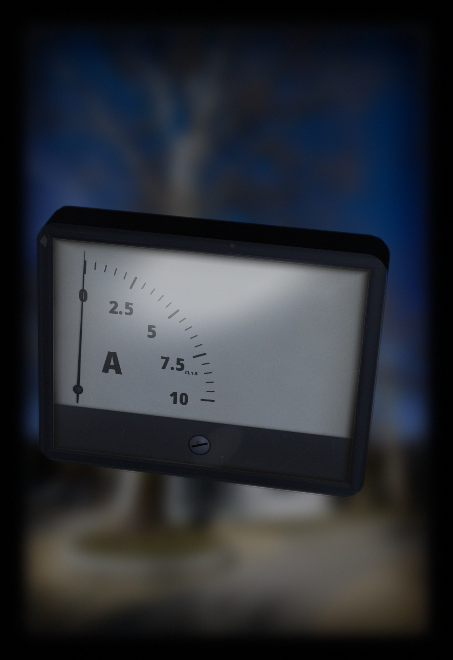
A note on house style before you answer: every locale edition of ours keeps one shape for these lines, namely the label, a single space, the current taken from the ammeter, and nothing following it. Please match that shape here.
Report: 0 A
